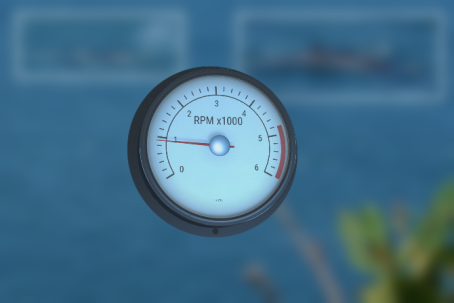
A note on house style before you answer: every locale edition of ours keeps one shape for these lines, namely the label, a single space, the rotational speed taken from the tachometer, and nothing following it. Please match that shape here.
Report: 900 rpm
